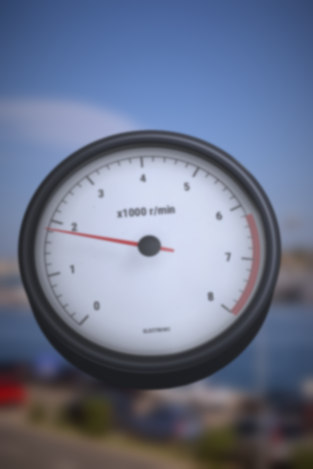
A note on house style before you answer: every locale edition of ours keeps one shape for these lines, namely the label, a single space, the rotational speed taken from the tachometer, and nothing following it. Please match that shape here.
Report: 1800 rpm
